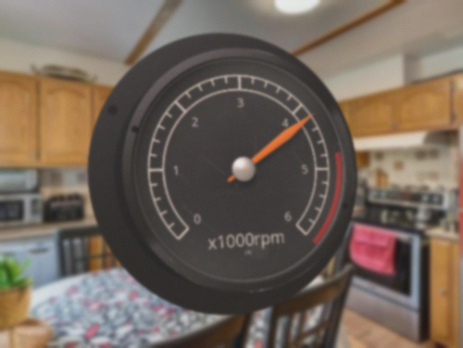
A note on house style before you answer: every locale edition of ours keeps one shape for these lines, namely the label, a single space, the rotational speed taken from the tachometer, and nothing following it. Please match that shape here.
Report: 4200 rpm
